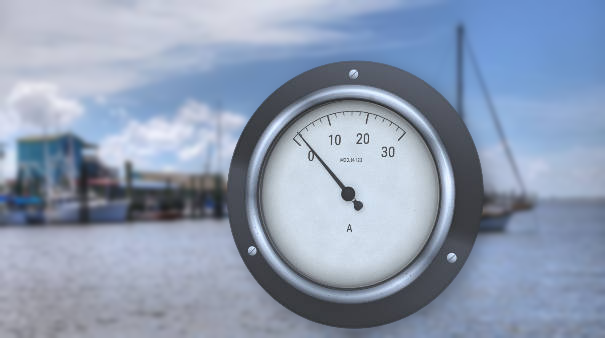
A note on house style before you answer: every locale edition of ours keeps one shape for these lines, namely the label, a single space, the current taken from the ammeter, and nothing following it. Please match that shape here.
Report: 2 A
